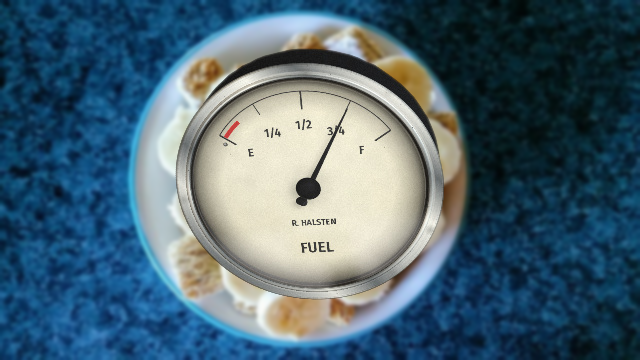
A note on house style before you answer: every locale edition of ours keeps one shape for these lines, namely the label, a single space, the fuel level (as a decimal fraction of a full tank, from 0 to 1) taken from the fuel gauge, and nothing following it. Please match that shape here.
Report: 0.75
